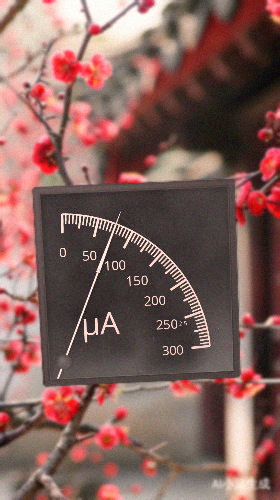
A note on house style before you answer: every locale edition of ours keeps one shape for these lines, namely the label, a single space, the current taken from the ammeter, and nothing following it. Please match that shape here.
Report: 75 µA
